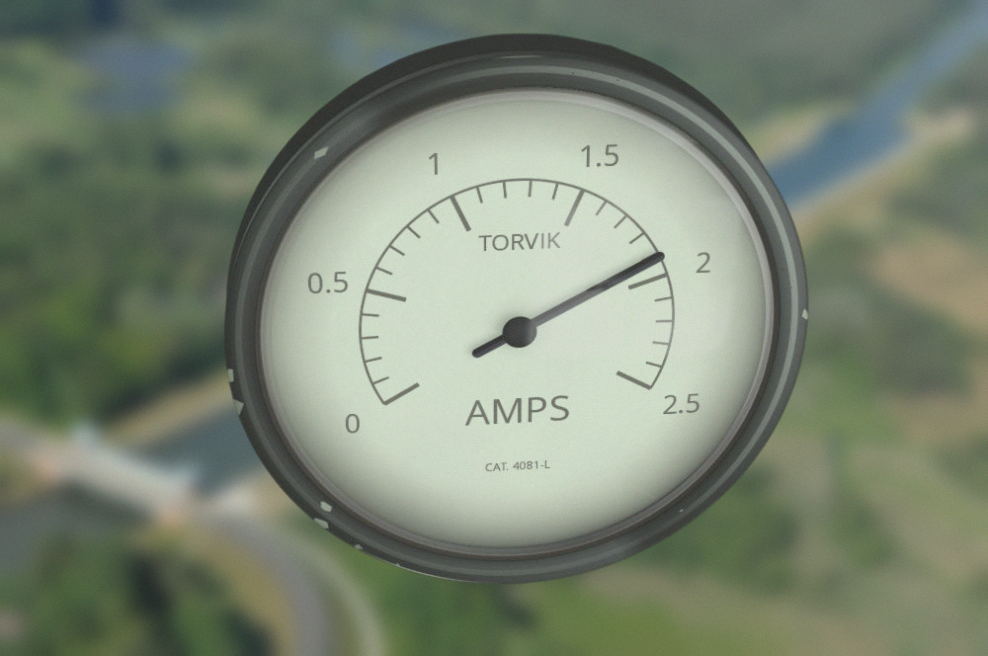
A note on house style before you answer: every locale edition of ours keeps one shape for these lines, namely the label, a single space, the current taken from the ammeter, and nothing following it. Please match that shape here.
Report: 1.9 A
